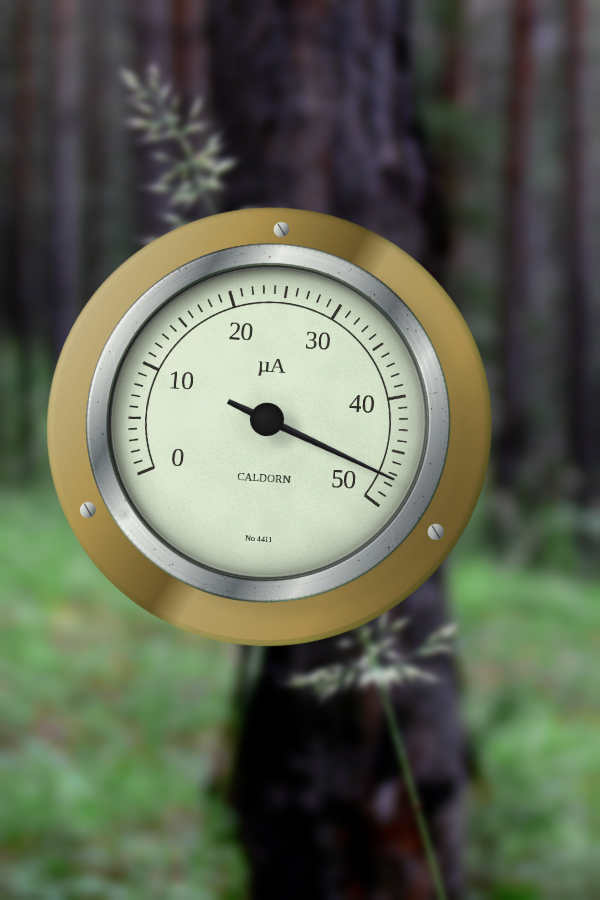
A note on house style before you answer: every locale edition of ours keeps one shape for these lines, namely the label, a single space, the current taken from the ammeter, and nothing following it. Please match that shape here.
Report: 47.5 µA
